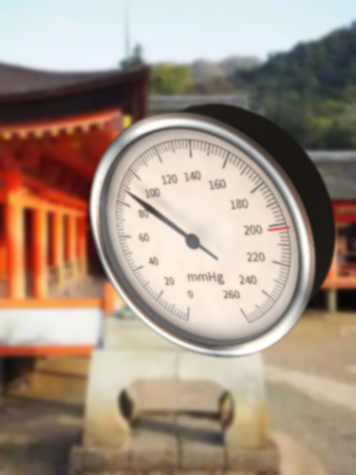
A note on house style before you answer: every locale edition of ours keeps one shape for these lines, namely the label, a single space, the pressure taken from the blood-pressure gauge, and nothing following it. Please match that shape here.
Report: 90 mmHg
